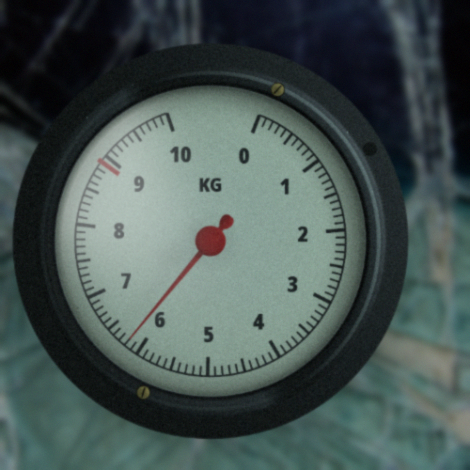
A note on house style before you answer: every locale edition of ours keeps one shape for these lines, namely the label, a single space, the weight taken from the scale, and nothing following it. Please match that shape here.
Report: 6.2 kg
